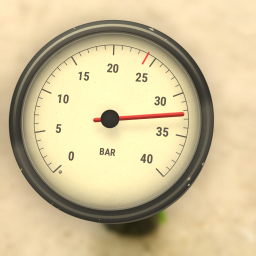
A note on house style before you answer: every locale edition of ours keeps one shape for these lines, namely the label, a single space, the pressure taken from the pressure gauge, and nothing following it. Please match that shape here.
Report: 32.5 bar
